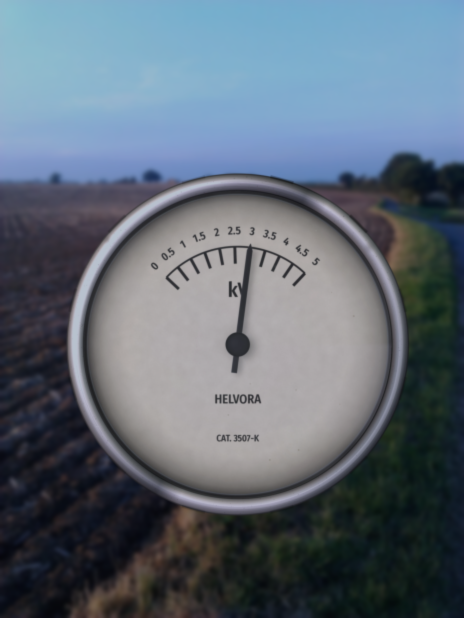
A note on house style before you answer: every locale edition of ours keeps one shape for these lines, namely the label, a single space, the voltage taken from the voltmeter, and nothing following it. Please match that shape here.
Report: 3 kV
